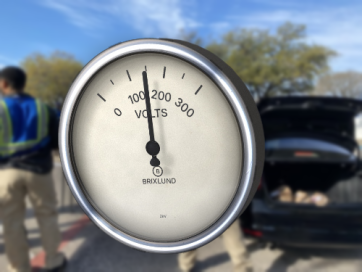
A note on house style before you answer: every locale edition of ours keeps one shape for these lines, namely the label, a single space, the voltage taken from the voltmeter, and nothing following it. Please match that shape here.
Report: 150 V
